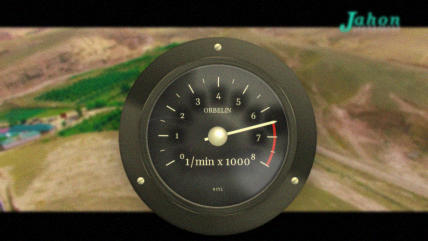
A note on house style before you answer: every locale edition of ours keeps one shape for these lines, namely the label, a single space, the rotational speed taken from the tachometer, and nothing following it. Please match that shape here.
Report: 6500 rpm
